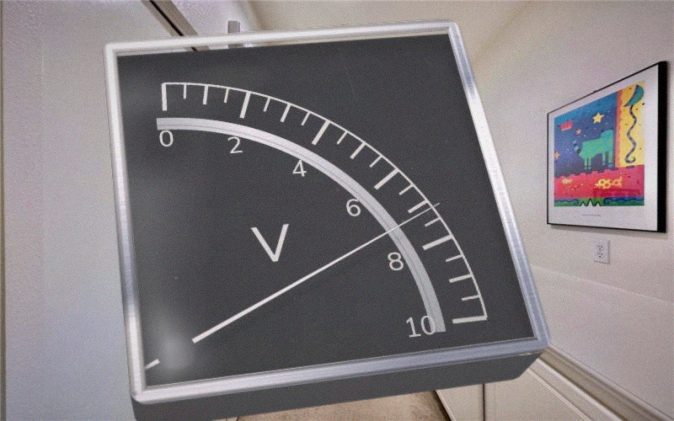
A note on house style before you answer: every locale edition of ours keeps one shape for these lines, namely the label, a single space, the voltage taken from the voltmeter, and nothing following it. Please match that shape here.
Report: 7.25 V
